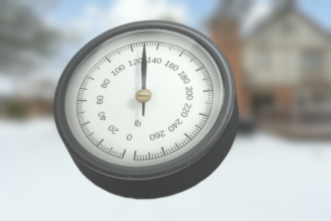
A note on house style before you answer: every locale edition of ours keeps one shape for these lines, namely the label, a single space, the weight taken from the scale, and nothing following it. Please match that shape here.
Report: 130 lb
